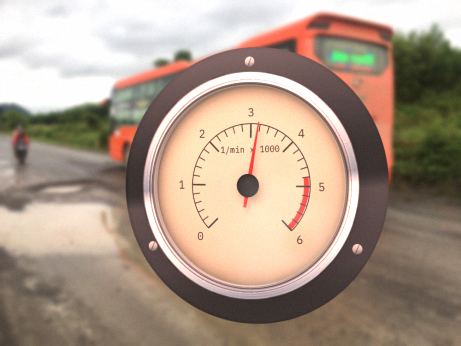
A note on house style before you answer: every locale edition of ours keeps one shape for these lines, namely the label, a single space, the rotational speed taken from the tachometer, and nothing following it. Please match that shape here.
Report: 3200 rpm
